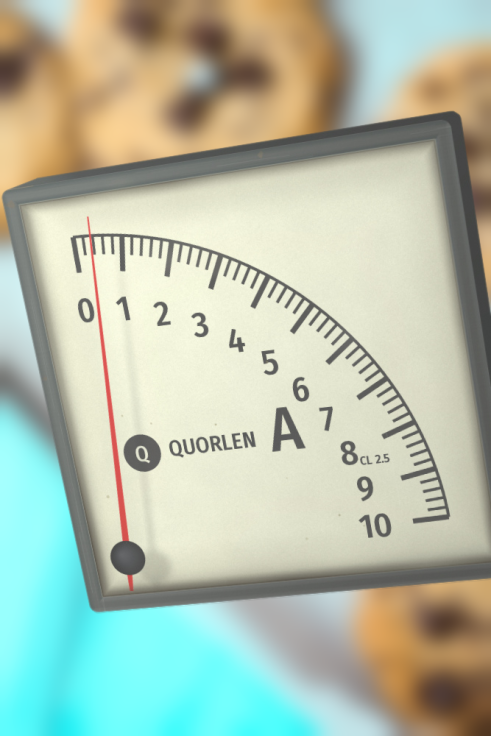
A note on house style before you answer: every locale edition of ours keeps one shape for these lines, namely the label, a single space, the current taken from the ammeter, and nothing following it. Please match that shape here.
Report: 0.4 A
